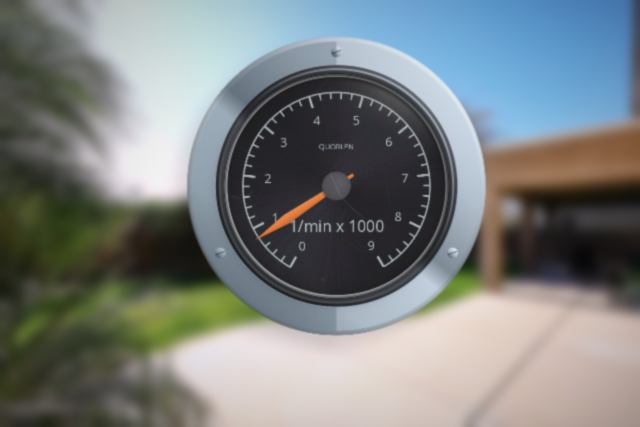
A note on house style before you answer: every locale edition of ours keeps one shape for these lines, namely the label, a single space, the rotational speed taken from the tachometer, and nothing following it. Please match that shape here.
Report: 800 rpm
